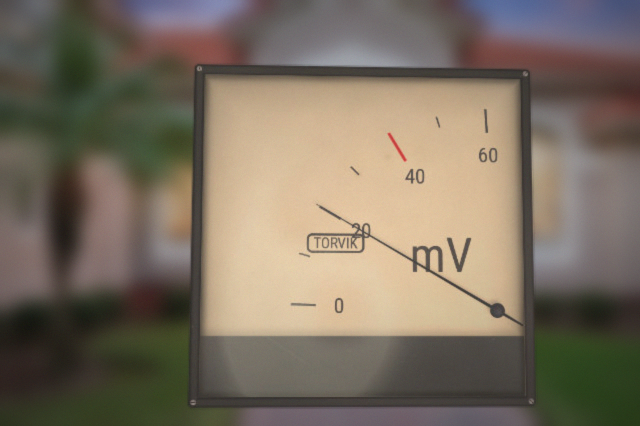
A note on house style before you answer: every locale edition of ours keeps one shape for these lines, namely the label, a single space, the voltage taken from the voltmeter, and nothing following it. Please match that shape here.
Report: 20 mV
